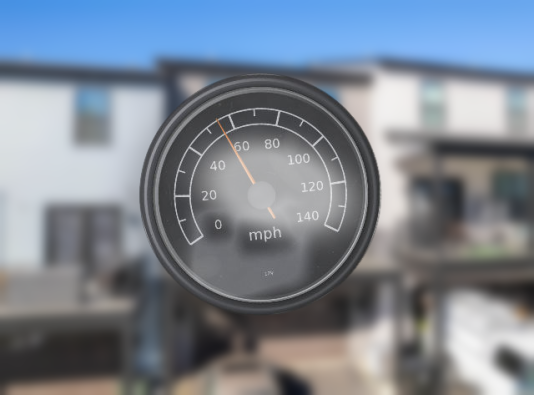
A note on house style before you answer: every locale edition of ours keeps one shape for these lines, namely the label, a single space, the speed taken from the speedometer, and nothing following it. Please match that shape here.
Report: 55 mph
